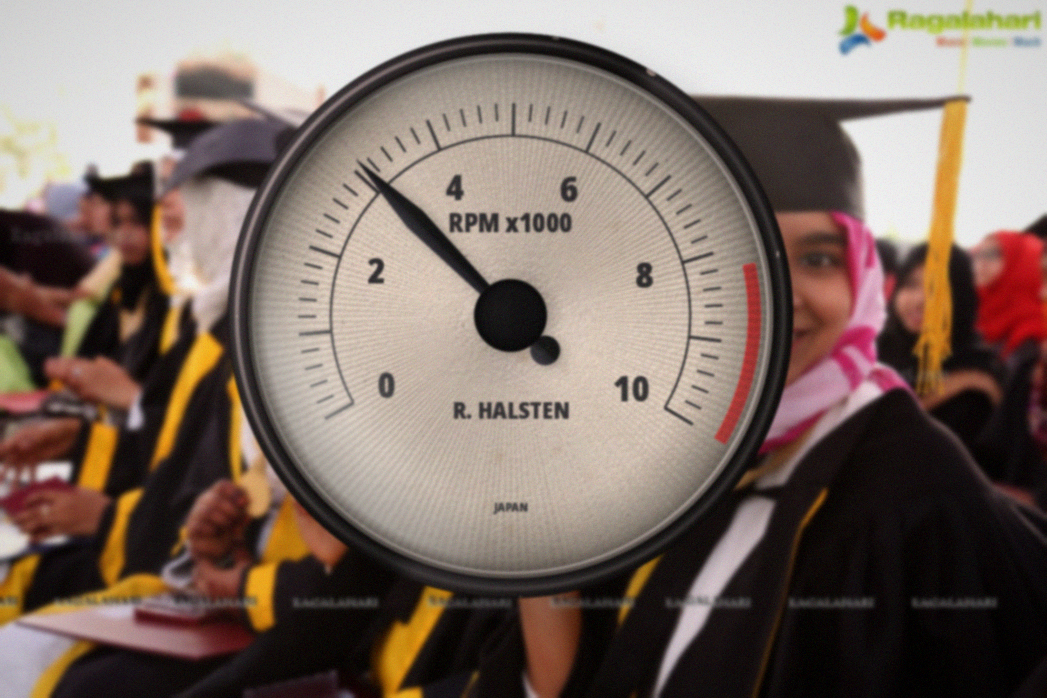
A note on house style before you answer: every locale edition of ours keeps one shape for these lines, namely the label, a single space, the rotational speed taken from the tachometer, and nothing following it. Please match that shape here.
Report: 3100 rpm
